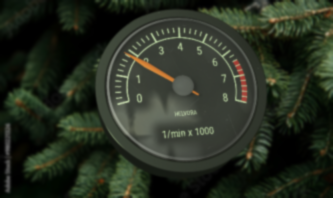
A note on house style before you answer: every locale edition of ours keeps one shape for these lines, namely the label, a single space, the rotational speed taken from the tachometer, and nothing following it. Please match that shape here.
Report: 1800 rpm
